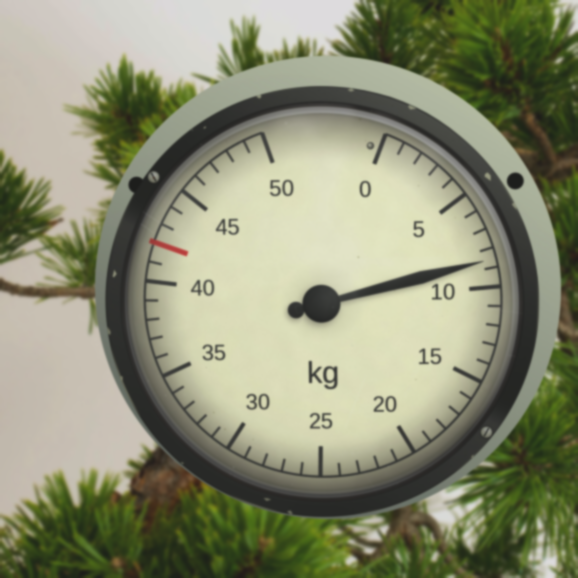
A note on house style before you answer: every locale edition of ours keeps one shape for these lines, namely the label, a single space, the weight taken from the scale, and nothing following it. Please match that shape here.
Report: 8.5 kg
